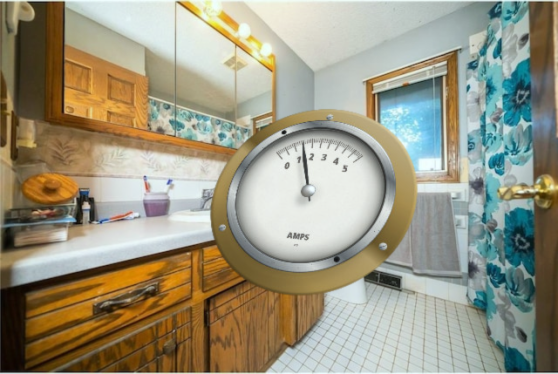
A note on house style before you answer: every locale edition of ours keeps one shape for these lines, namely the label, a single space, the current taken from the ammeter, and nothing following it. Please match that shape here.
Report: 1.5 A
